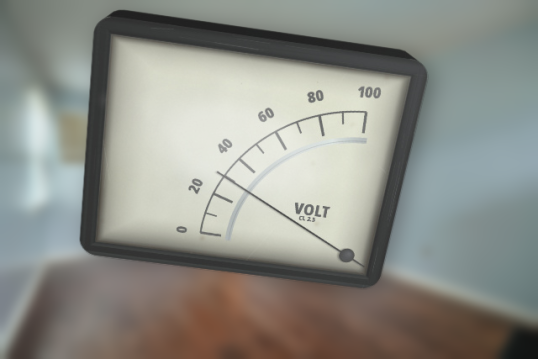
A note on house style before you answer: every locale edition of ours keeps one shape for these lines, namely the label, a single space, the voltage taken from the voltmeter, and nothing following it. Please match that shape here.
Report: 30 V
